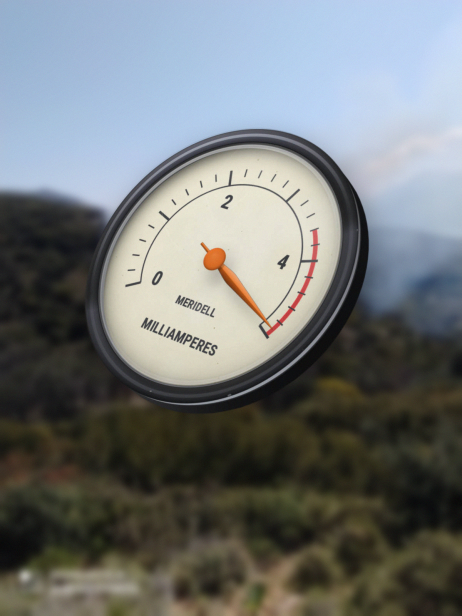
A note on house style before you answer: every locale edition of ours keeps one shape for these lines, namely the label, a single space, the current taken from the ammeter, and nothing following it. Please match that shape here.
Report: 4.9 mA
